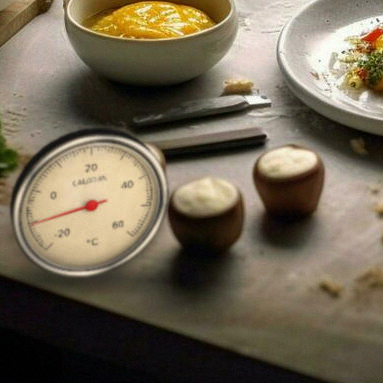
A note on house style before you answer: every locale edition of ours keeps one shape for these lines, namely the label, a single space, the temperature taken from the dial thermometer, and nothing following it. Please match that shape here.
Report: -10 °C
